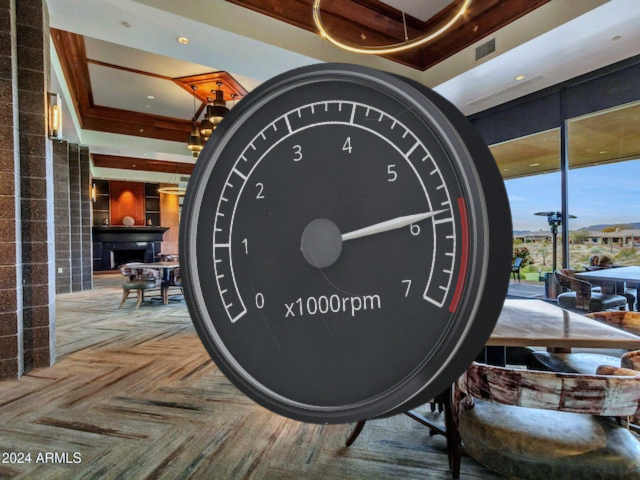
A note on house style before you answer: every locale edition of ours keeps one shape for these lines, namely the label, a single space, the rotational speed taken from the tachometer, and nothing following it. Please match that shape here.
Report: 5900 rpm
